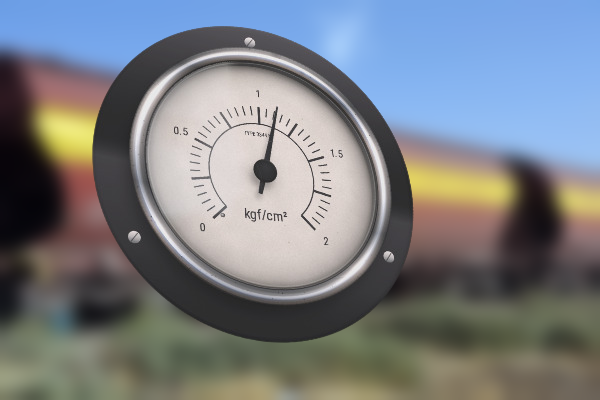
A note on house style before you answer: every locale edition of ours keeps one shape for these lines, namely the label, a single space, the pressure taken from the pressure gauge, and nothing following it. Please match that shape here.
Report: 1.1 kg/cm²
